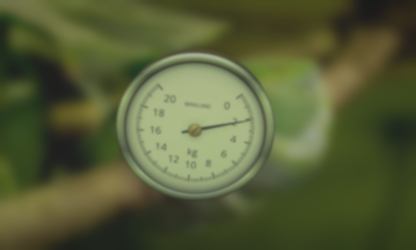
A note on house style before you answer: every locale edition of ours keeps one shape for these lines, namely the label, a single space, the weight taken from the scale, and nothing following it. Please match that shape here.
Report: 2 kg
